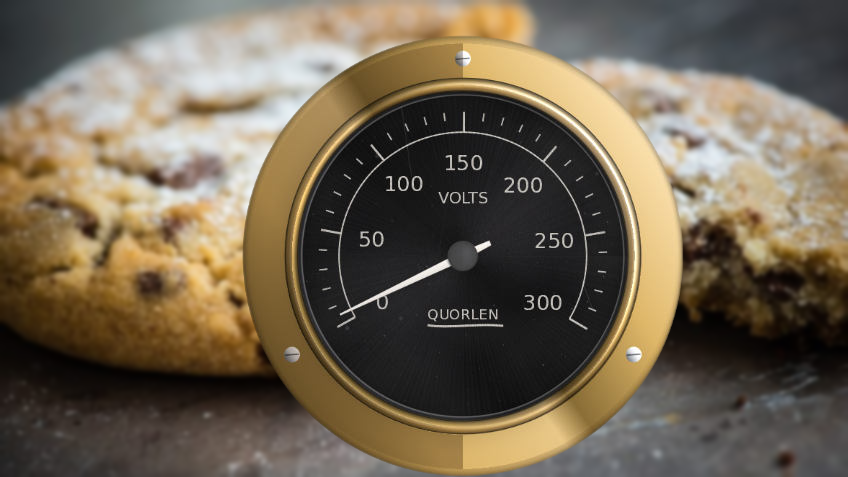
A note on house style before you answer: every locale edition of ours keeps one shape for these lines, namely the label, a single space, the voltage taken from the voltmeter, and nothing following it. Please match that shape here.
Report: 5 V
